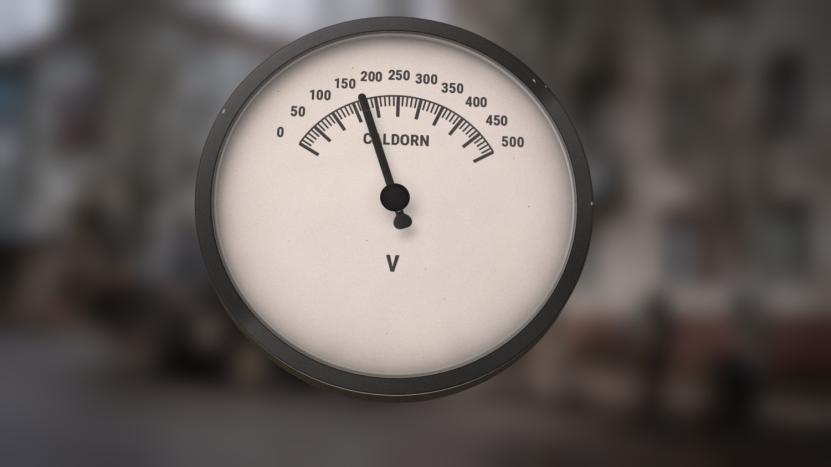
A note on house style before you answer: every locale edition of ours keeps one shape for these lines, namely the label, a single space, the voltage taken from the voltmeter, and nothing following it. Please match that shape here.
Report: 170 V
